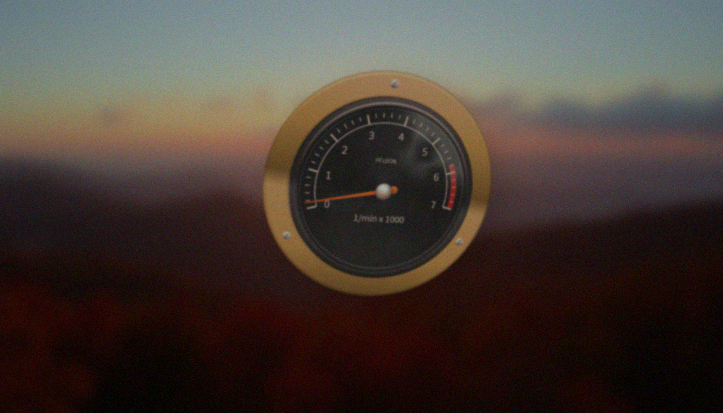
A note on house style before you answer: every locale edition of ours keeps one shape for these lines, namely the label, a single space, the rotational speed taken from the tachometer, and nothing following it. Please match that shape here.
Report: 200 rpm
